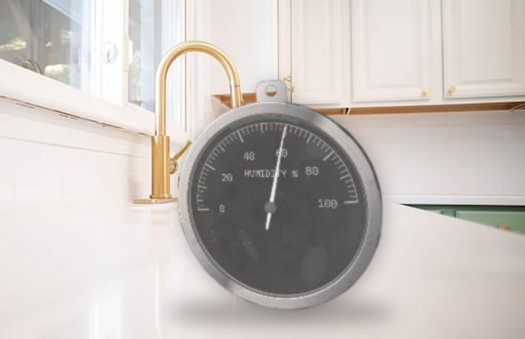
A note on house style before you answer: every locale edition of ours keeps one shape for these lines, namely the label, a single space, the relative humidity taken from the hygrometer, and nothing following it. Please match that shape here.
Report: 60 %
